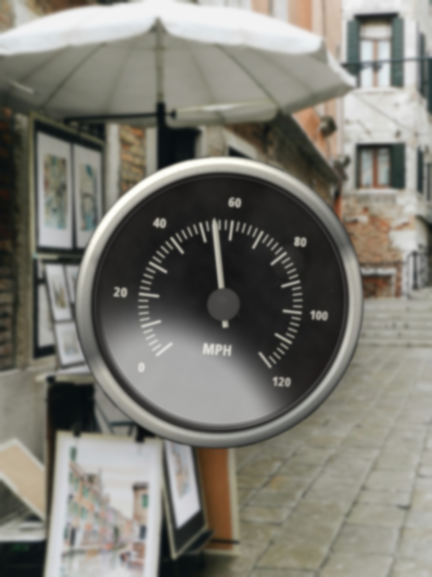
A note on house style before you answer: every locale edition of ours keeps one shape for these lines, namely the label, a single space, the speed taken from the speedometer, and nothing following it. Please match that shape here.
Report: 54 mph
